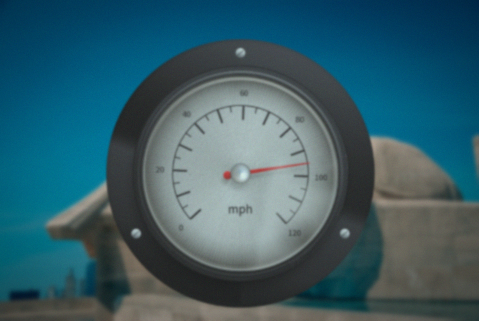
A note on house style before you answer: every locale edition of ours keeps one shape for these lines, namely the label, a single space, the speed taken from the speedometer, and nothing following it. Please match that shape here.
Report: 95 mph
